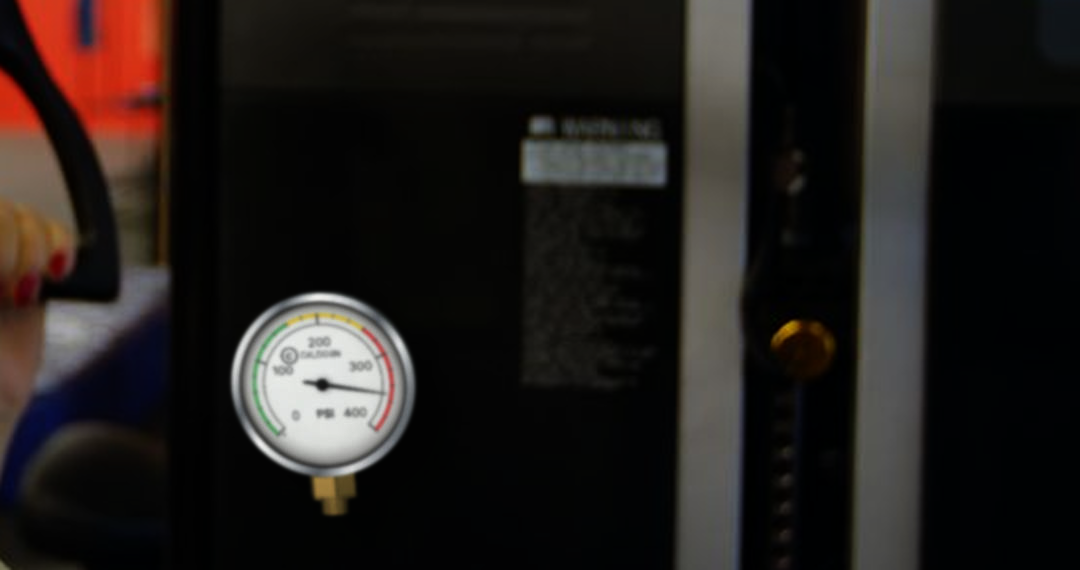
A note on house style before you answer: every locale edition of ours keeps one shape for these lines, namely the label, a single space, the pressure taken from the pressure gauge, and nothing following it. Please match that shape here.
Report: 350 psi
